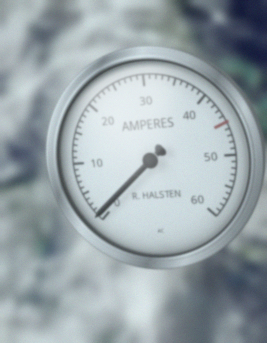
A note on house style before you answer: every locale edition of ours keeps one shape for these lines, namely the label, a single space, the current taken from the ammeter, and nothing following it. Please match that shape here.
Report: 1 A
